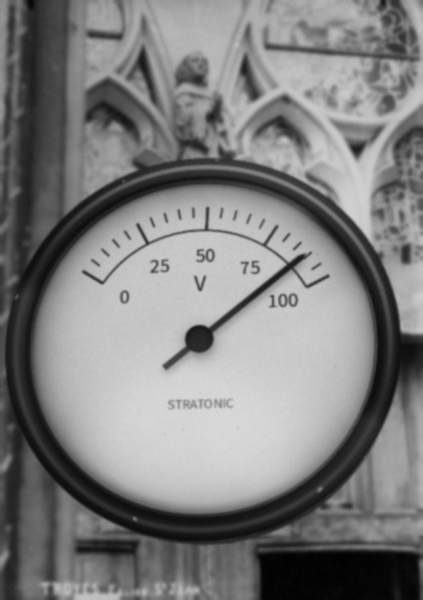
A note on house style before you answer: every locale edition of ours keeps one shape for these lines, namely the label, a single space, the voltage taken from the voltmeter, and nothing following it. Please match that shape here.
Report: 90 V
